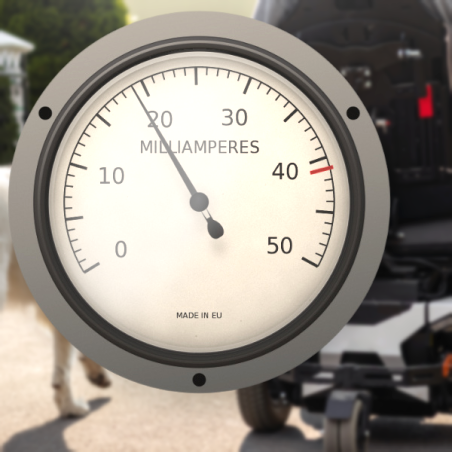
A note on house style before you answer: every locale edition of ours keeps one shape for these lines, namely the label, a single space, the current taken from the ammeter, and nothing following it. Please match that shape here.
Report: 19 mA
